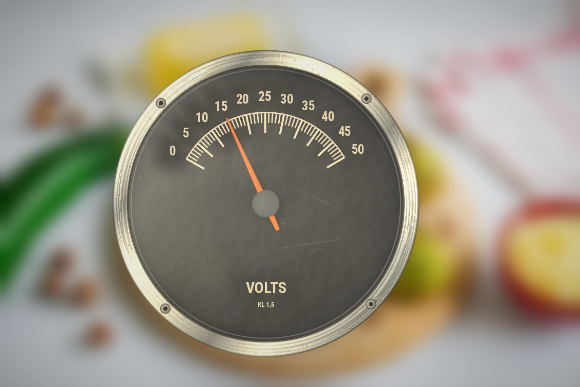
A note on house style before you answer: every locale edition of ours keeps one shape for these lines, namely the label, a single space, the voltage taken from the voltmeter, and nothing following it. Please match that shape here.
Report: 15 V
